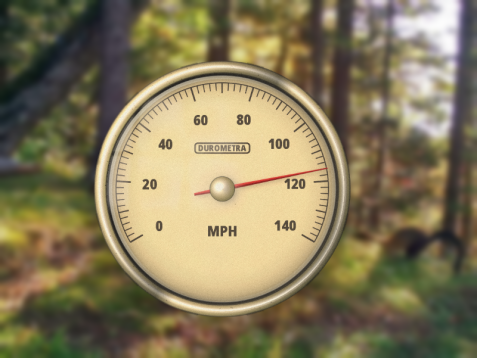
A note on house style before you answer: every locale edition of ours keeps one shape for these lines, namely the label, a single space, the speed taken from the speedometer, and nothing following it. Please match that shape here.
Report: 116 mph
